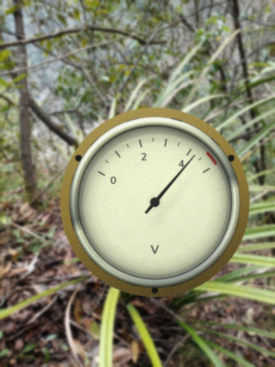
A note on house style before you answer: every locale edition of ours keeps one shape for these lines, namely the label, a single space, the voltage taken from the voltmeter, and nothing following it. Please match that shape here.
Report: 4.25 V
